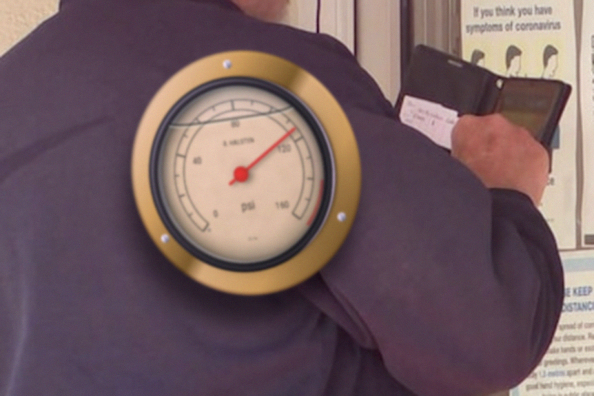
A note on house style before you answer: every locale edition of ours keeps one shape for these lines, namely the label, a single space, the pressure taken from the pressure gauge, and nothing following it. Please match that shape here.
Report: 115 psi
